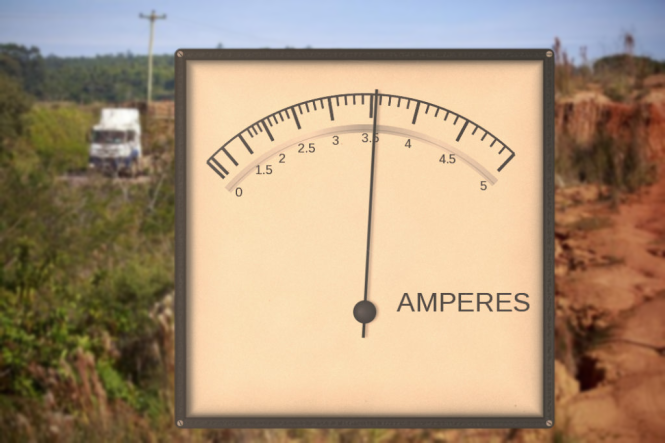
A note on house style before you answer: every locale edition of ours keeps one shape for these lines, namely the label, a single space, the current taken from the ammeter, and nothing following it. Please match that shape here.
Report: 3.55 A
